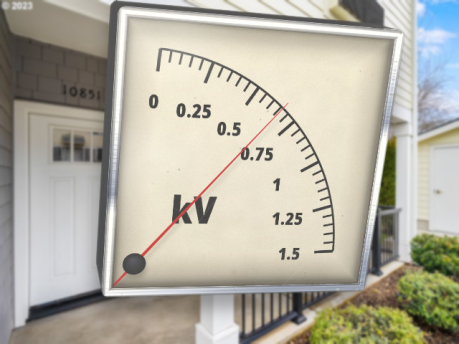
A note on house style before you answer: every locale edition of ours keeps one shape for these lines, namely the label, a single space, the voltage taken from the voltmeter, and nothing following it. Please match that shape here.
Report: 0.65 kV
